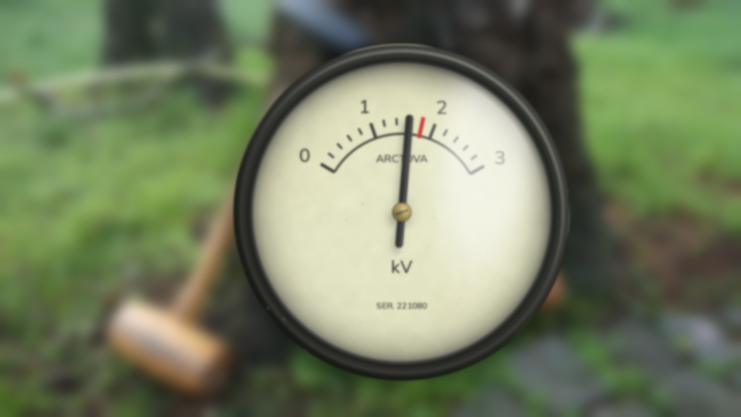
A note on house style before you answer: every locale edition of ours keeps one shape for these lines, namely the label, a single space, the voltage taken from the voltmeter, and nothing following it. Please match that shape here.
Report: 1.6 kV
